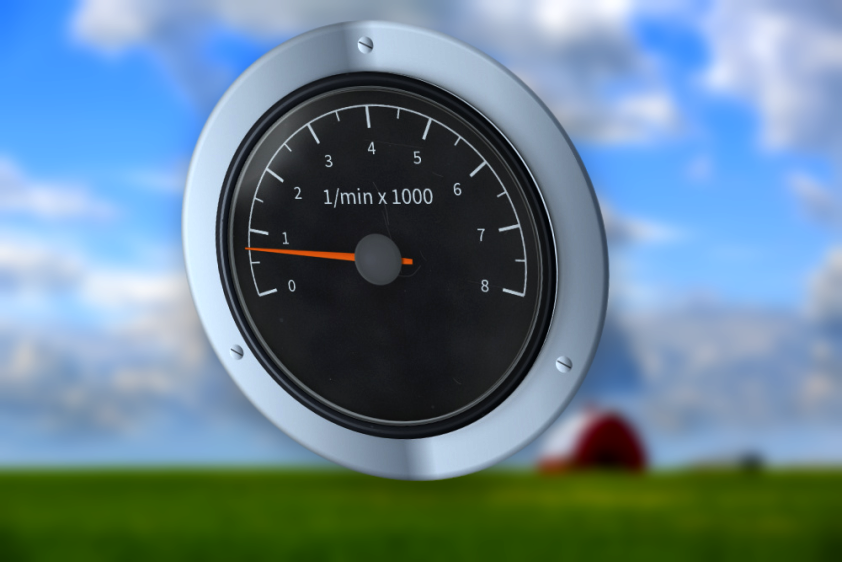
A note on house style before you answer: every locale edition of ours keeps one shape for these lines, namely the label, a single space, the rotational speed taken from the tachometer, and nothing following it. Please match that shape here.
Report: 750 rpm
